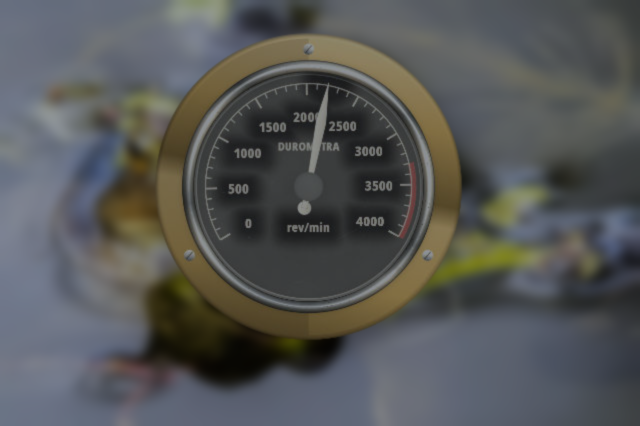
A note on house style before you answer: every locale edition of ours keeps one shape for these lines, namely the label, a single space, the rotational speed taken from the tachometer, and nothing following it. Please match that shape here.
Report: 2200 rpm
